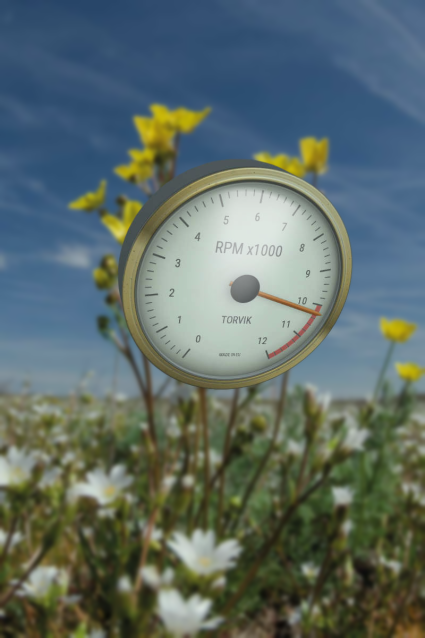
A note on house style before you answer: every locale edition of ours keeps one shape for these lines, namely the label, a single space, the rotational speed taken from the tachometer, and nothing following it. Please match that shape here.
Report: 10200 rpm
